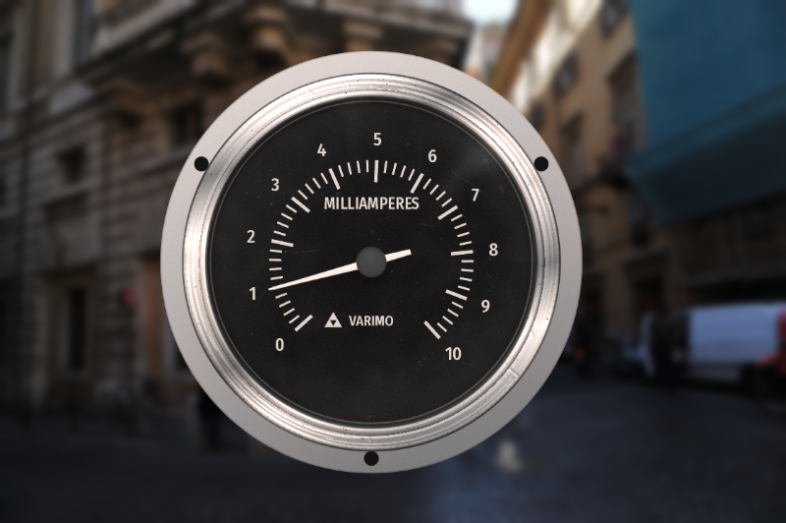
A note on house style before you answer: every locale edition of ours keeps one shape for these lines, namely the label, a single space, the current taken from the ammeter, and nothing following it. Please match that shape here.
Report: 1 mA
